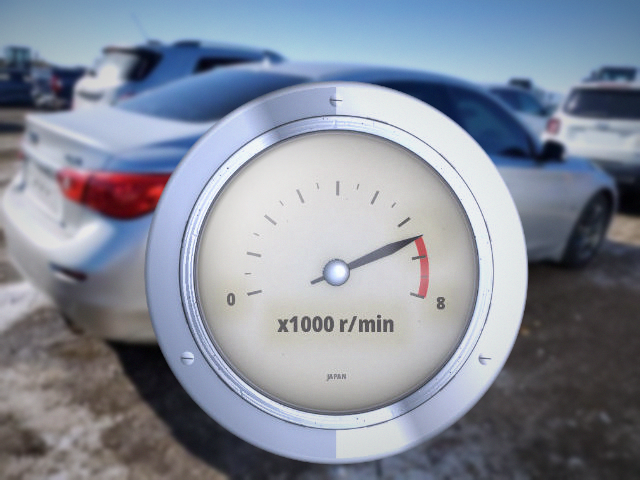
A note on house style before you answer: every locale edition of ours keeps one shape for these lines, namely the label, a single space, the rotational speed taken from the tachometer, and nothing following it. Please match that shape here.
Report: 6500 rpm
